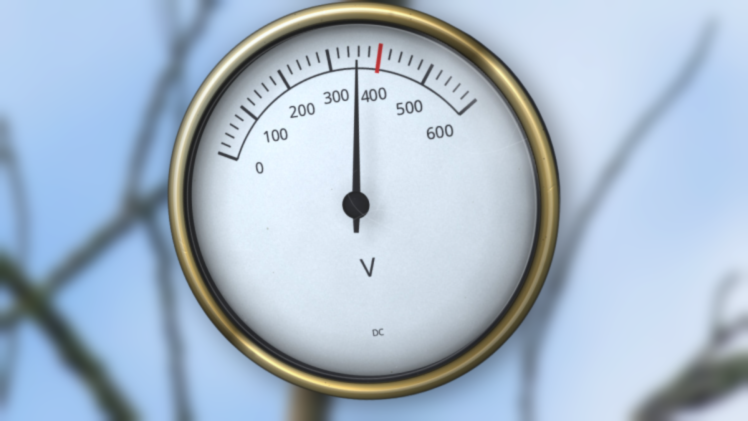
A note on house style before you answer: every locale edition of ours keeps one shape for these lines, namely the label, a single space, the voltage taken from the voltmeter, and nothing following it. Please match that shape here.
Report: 360 V
